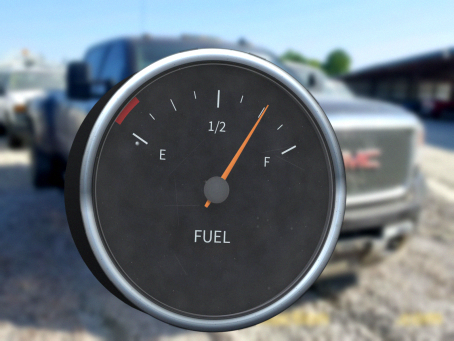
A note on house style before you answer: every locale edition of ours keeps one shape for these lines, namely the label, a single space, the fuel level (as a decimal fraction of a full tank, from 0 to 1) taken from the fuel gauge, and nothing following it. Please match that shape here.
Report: 0.75
